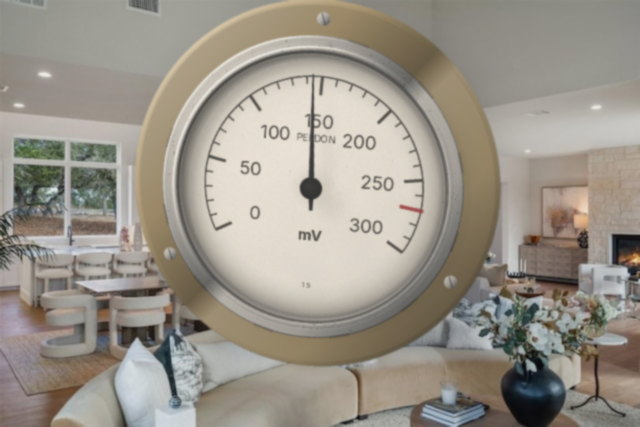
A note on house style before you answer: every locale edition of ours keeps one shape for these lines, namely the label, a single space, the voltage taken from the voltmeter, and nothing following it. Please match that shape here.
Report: 145 mV
